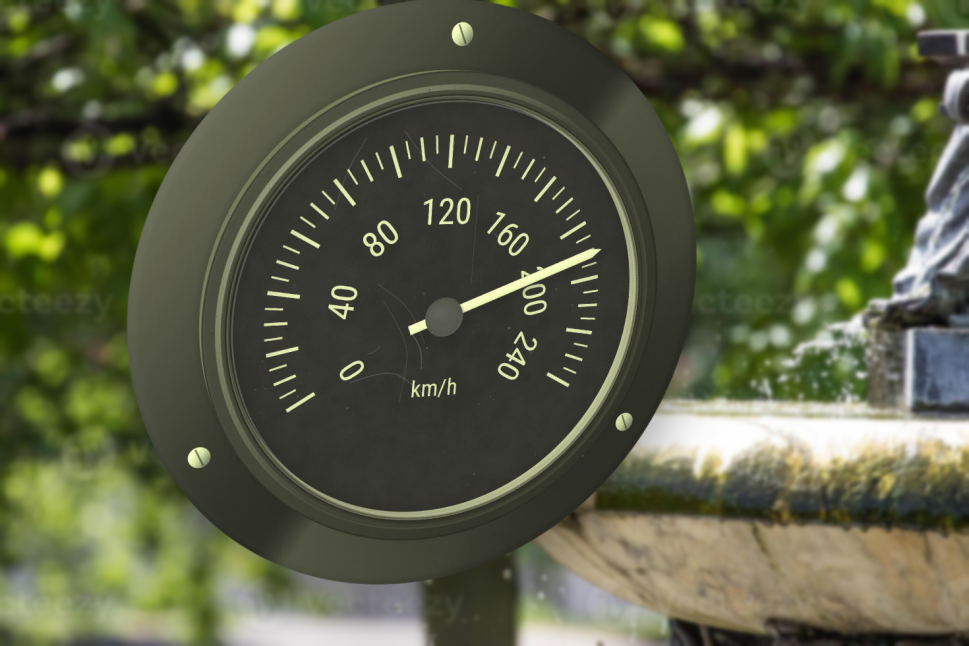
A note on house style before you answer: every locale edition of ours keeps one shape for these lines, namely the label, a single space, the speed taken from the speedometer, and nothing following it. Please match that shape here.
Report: 190 km/h
